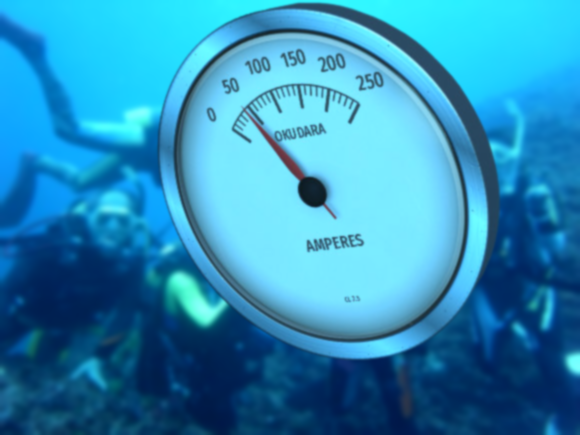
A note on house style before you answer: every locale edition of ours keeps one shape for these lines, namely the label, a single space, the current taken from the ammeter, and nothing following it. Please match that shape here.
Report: 50 A
